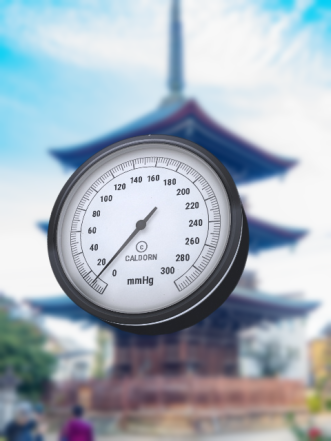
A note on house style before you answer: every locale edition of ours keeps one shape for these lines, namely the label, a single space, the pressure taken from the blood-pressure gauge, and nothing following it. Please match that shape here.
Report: 10 mmHg
